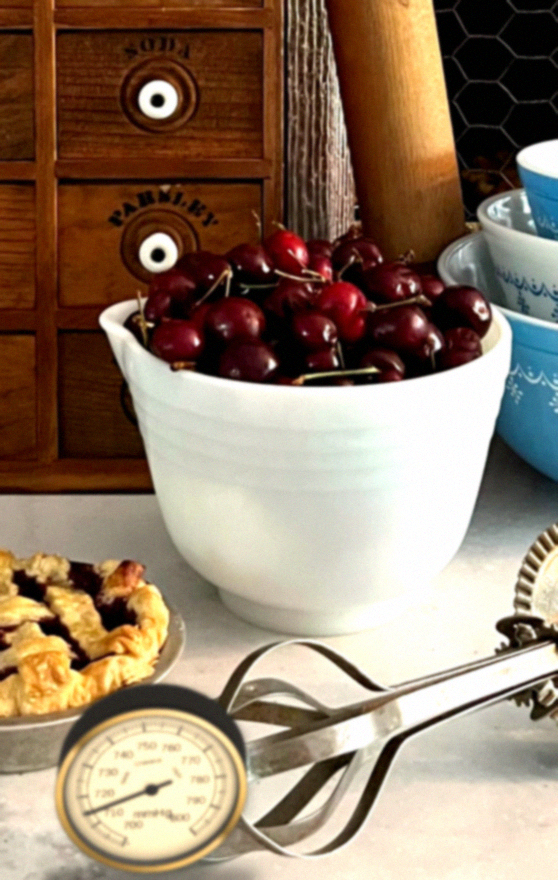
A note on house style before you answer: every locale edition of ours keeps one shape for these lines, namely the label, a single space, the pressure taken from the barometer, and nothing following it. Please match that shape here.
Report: 715 mmHg
